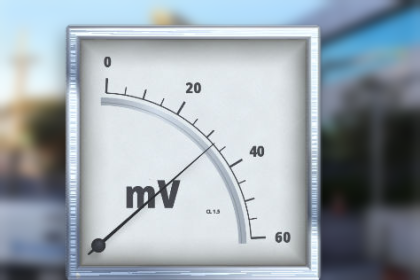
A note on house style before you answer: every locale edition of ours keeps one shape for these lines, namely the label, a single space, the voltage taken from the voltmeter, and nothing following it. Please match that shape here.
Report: 32.5 mV
